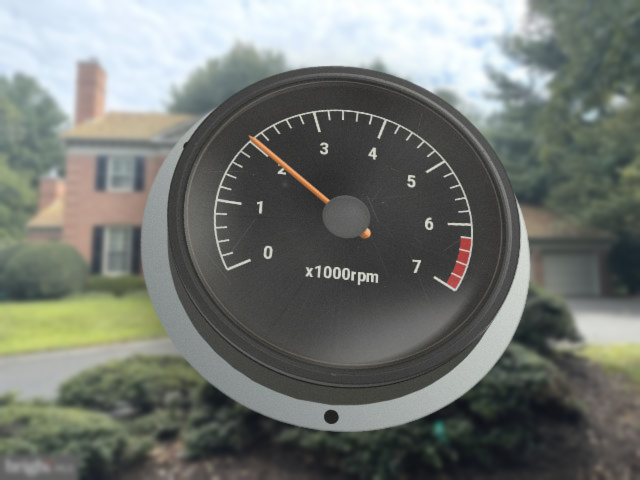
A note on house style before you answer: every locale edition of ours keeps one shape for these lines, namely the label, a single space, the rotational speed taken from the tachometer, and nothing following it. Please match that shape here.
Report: 2000 rpm
